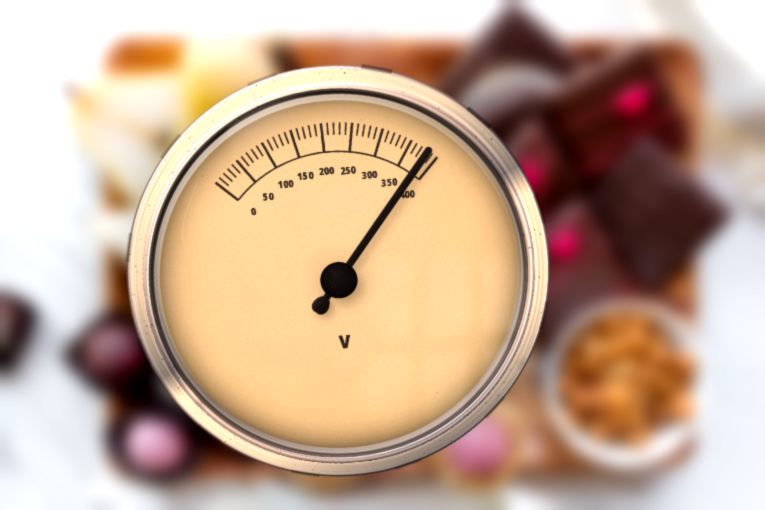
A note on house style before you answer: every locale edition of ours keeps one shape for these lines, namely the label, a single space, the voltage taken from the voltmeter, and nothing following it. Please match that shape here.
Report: 380 V
